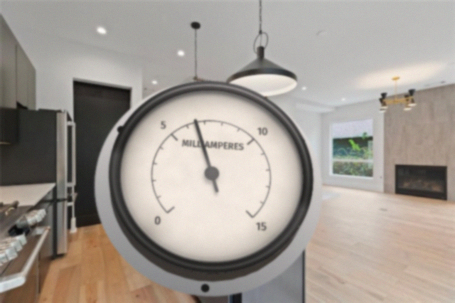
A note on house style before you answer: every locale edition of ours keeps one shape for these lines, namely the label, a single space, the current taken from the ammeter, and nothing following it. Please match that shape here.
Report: 6.5 mA
